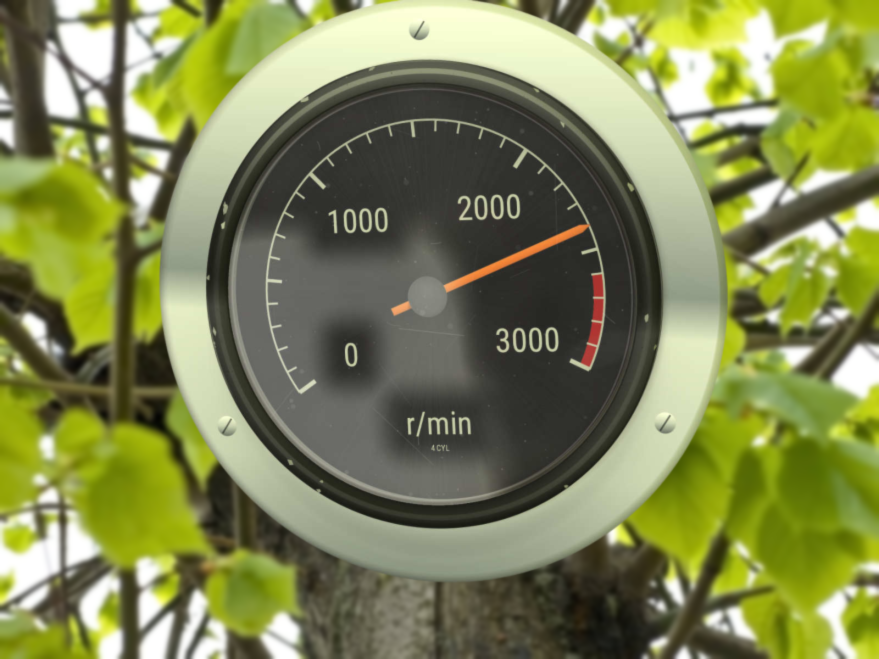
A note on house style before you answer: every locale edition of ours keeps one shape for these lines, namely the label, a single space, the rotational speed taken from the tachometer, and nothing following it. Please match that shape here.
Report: 2400 rpm
